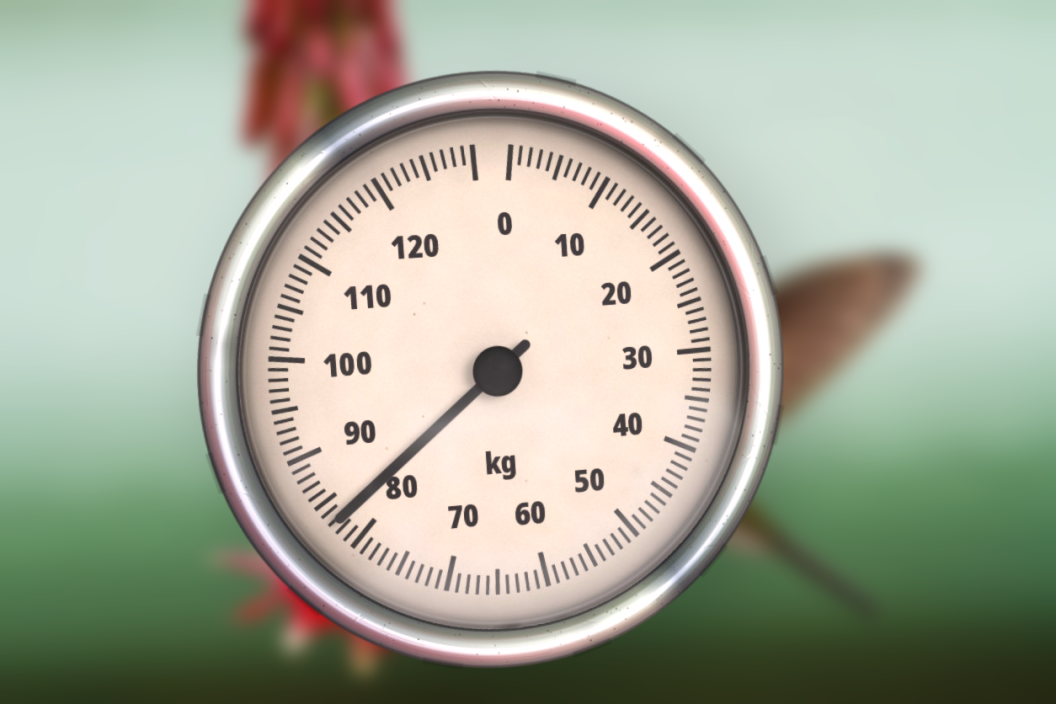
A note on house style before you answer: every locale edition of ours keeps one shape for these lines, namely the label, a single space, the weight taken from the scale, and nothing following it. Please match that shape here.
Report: 83 kg
